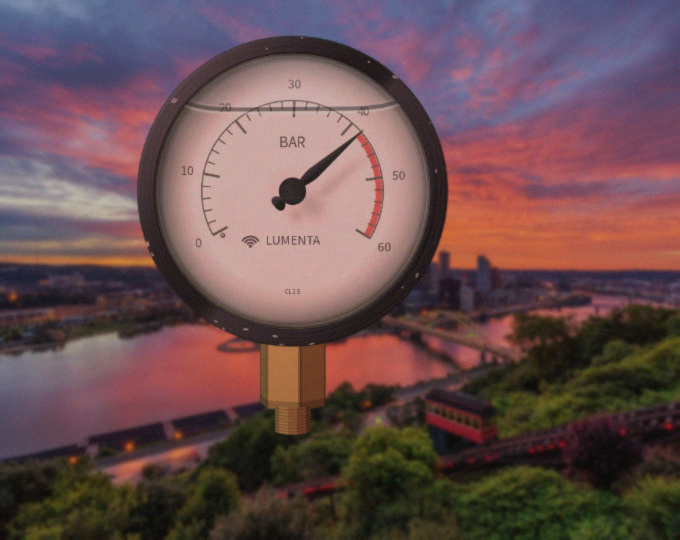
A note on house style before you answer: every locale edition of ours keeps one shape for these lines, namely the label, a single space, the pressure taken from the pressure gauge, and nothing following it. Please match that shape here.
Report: 42 bar
